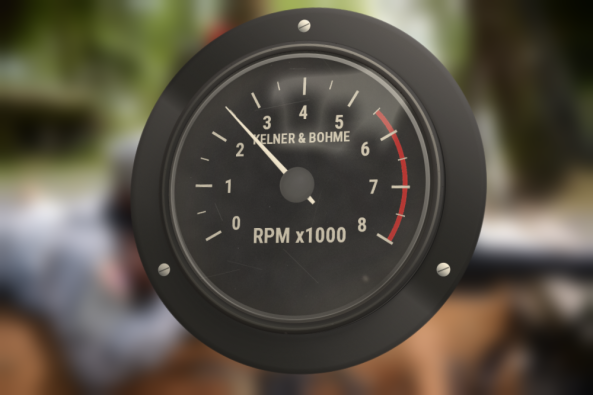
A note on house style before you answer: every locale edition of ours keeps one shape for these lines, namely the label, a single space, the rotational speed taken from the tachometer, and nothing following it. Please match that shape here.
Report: 2500 rpm
